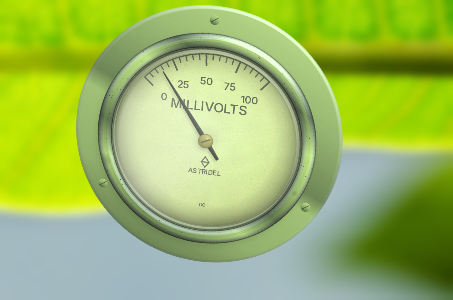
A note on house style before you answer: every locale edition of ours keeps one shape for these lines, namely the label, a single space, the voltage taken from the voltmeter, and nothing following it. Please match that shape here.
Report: 15 mV
